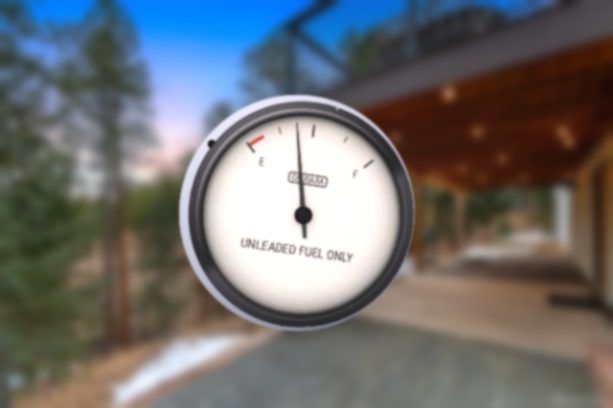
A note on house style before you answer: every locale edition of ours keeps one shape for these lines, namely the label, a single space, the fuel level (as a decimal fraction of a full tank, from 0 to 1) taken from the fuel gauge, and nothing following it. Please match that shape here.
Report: 0.375
